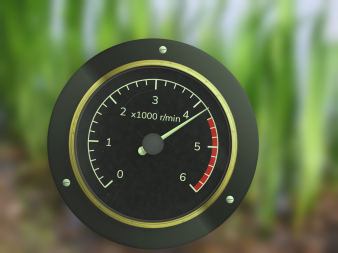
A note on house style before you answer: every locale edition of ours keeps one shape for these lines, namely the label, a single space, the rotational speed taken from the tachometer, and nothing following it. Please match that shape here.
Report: 4200 rpm
